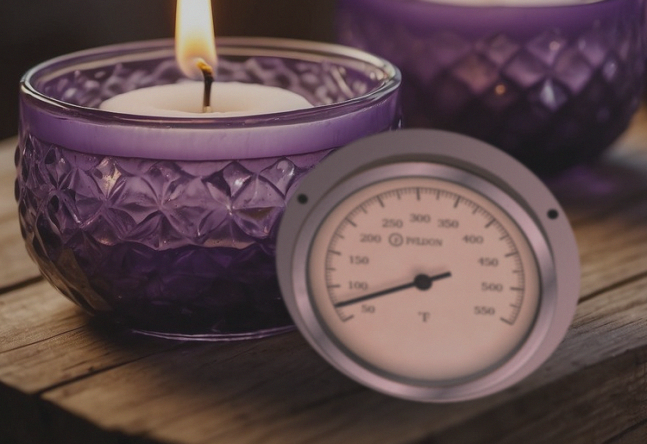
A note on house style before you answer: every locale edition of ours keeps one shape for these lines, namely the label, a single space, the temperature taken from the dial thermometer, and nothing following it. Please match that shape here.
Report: 75 °F
